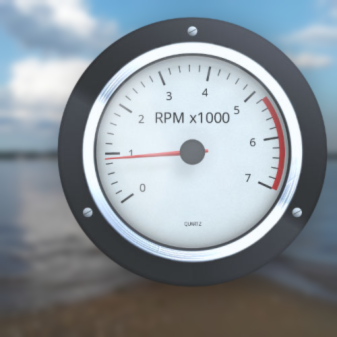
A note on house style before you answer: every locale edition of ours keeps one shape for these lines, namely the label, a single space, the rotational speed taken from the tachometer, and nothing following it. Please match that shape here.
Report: 900 rpm
